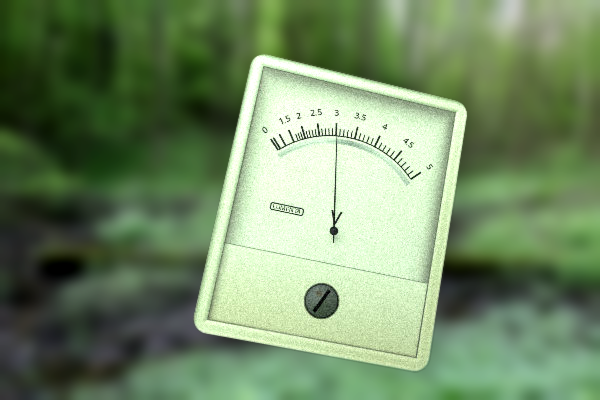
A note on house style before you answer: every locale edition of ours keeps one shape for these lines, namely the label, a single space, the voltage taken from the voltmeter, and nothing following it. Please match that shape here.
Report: 3 V
